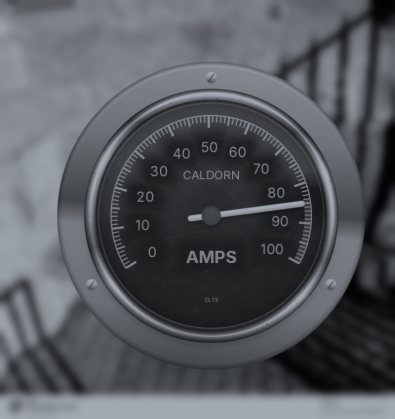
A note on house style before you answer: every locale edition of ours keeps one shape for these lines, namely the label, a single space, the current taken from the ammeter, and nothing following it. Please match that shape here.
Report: 85 A
